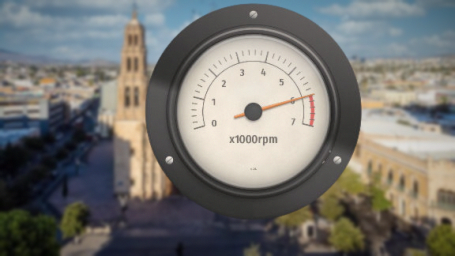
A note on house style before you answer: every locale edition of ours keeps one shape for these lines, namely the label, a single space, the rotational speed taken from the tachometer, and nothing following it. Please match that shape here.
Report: 6000 rpm
